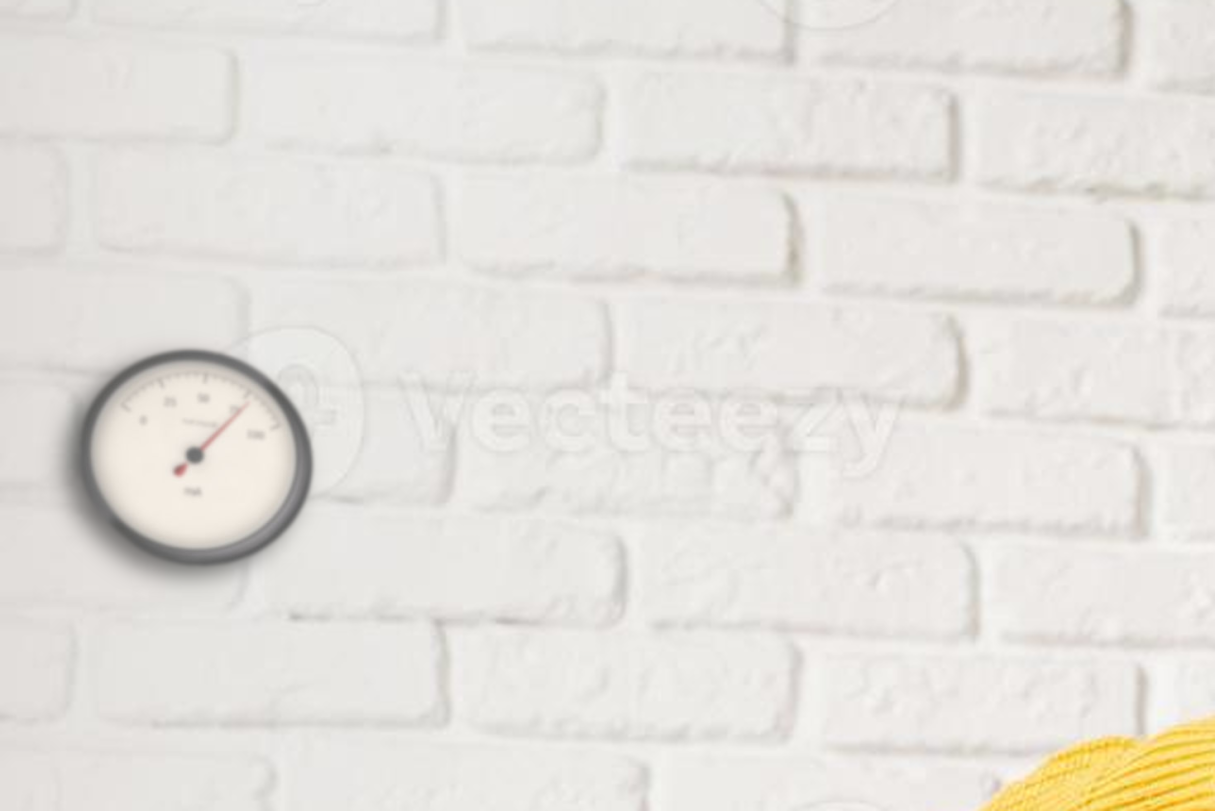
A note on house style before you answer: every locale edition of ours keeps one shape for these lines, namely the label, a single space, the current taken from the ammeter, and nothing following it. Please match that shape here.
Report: 80 mA
